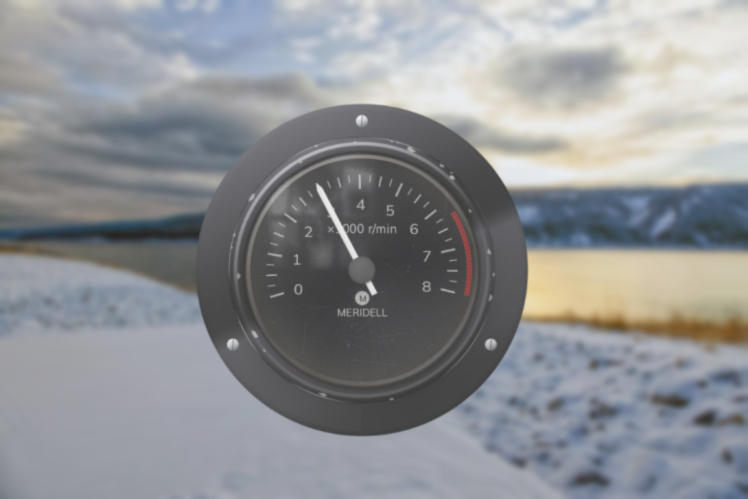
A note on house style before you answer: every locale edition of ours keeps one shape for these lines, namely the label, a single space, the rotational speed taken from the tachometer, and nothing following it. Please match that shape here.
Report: 3000 rpm
